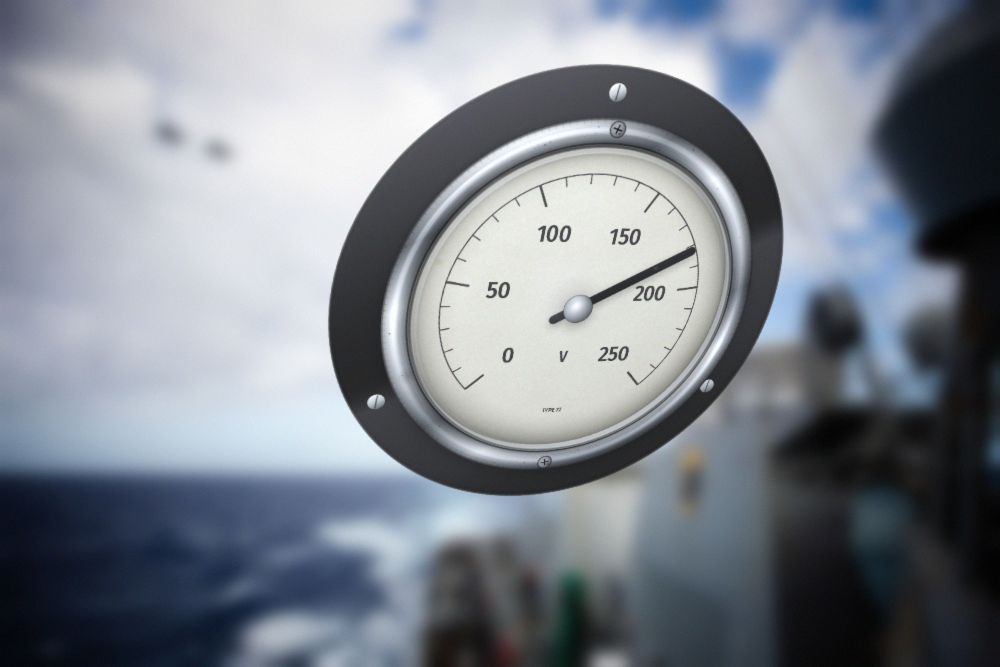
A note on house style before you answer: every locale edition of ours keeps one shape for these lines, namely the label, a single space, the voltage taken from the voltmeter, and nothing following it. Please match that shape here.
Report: 180 V
